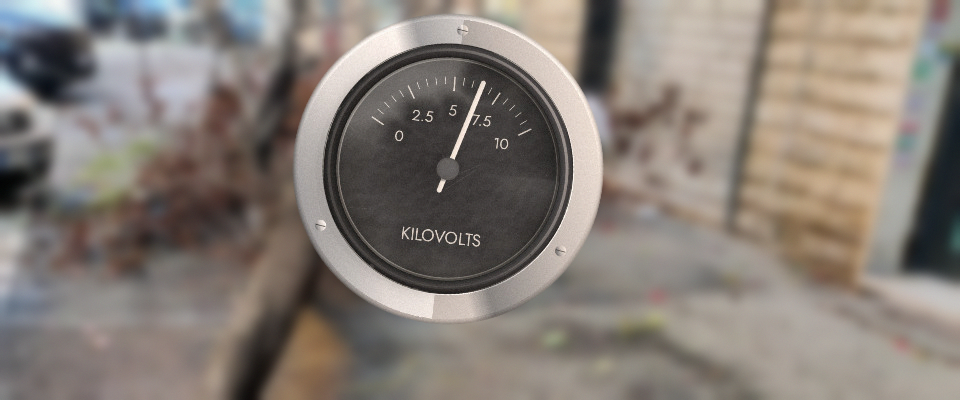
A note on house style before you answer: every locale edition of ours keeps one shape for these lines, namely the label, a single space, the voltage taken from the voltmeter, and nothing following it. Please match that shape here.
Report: 6.5 kV
